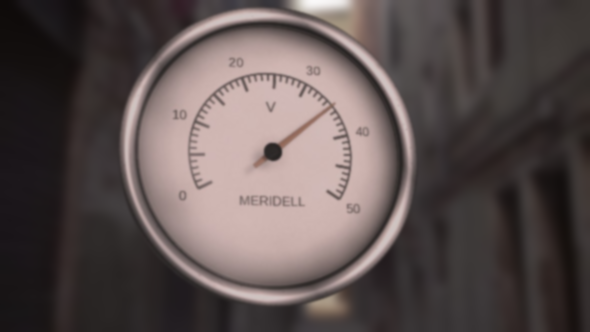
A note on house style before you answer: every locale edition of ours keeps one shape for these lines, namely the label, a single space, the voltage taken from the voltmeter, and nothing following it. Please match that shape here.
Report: 35 V
